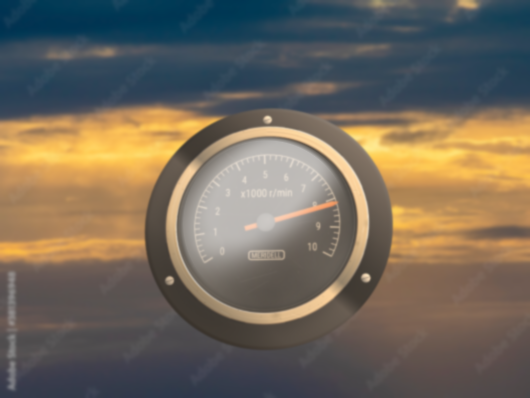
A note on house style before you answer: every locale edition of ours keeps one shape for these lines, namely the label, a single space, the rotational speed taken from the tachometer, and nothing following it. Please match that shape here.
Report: 8200 rpm
